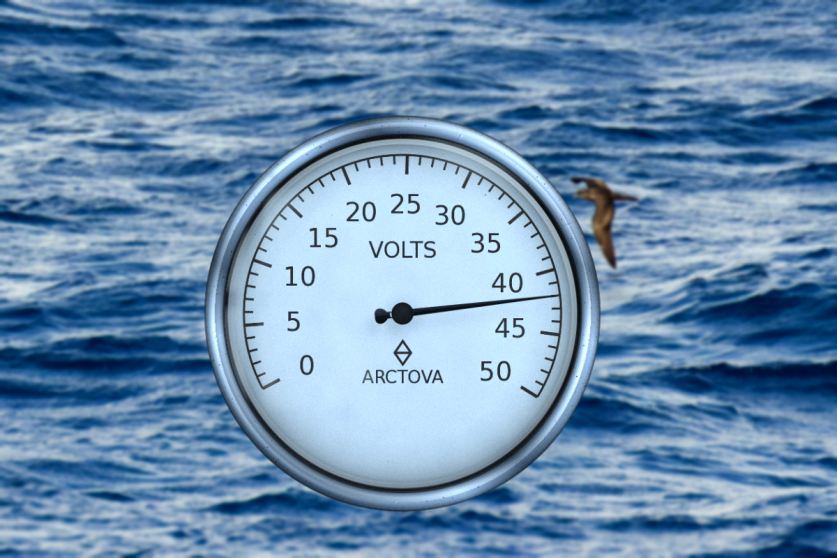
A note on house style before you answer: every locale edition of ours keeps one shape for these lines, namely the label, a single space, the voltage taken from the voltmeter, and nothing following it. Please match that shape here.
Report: 42 V
